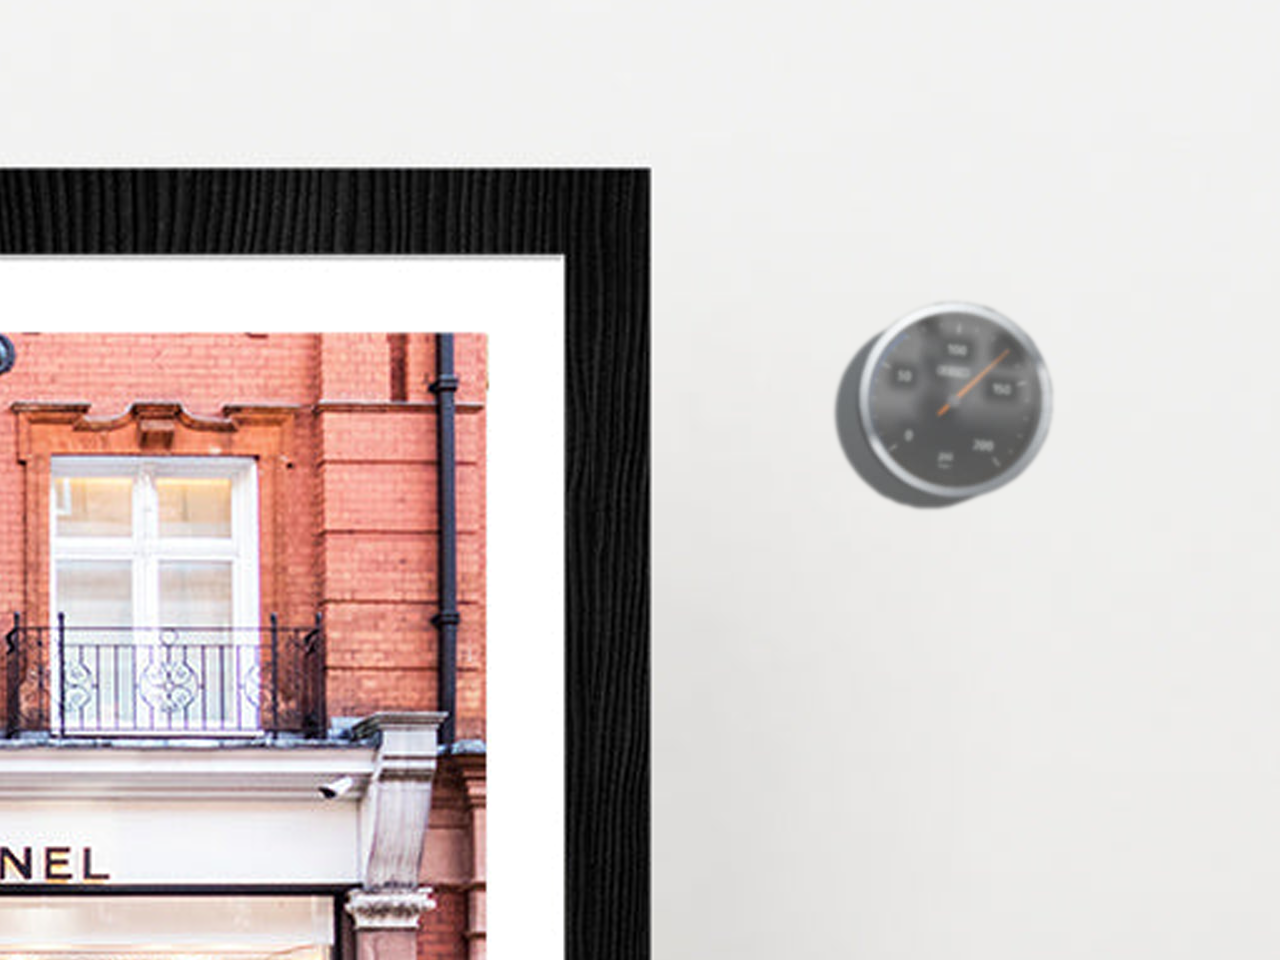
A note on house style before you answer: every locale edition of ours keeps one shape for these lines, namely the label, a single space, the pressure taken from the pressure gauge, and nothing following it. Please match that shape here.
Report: 130 psi
